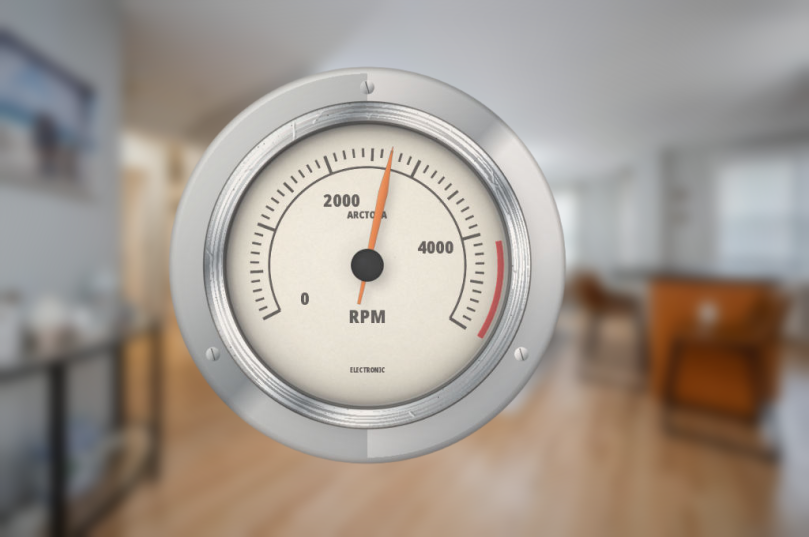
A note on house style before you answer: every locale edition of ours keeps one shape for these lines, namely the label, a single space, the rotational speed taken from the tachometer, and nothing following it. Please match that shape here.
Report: 2700 rpm
